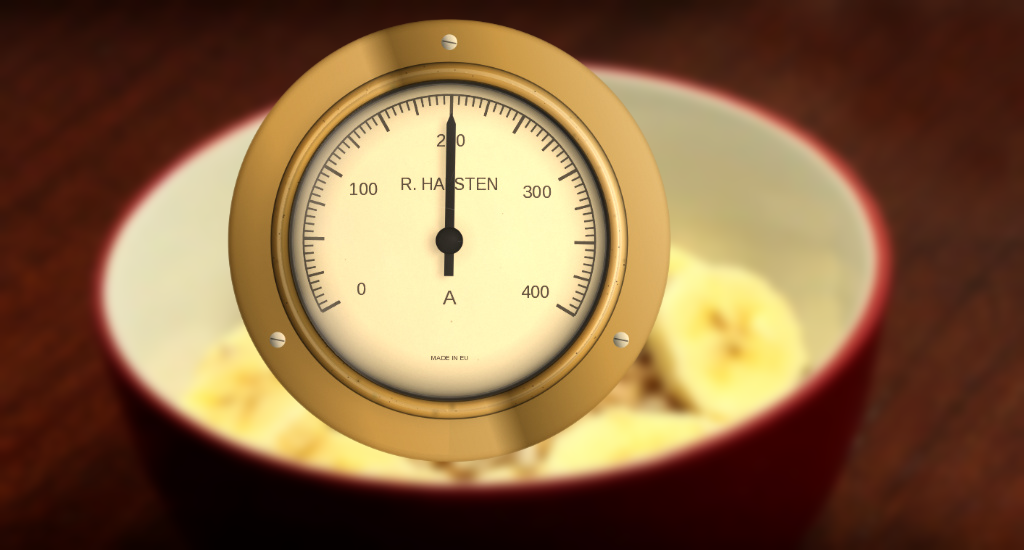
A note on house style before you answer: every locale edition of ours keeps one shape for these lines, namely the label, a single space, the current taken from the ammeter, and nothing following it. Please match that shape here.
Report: 200 A
